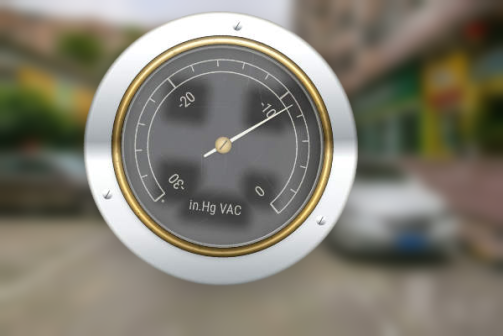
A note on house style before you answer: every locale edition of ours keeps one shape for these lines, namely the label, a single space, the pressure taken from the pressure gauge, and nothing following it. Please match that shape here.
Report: -9 inHg
